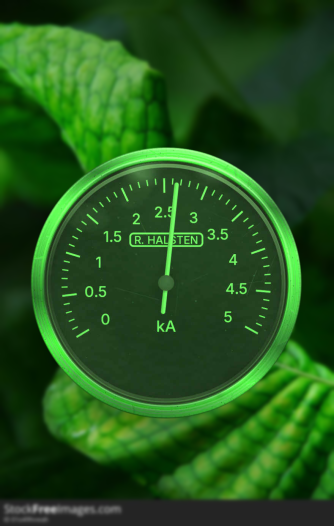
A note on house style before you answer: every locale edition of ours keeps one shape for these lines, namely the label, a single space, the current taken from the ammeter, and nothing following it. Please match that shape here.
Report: 2.65 kA
